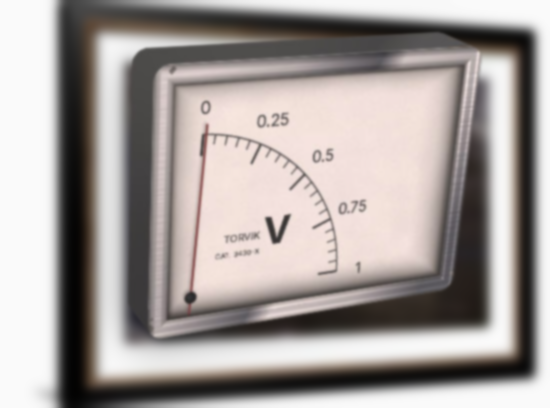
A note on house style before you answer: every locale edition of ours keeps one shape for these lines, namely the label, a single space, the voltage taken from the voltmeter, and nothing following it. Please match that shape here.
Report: 0 V
